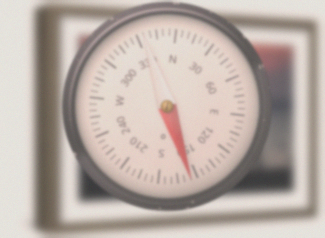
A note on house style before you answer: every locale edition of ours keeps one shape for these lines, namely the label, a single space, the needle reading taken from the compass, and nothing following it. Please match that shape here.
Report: 155 °
